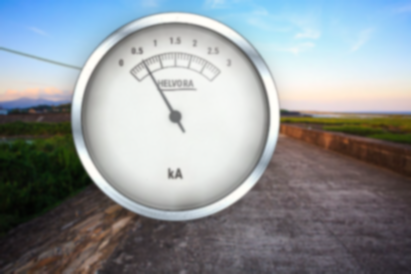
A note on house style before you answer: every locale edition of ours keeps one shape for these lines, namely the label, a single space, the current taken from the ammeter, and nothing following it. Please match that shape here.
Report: 0.5 kA
